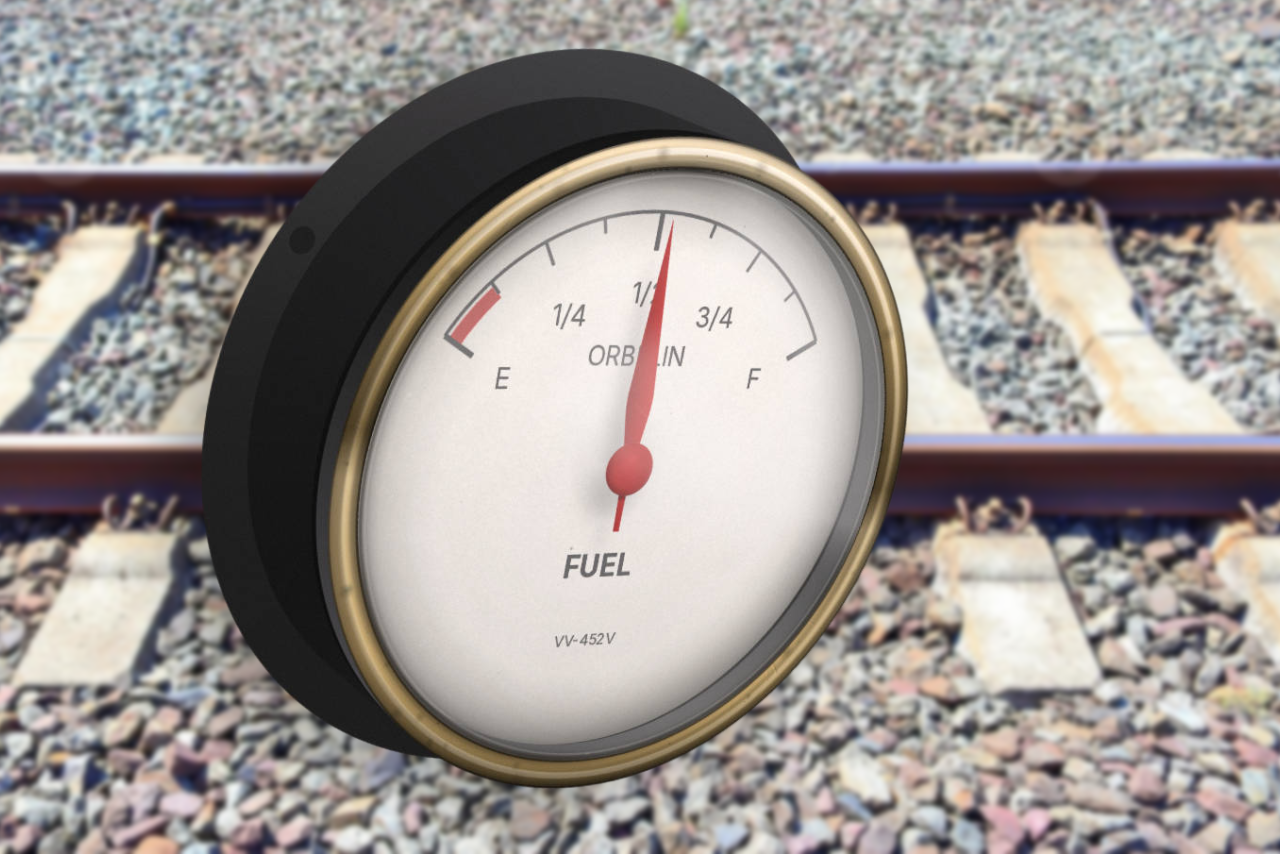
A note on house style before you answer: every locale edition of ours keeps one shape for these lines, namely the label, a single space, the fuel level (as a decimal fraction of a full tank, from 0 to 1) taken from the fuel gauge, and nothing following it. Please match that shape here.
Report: 0.5
